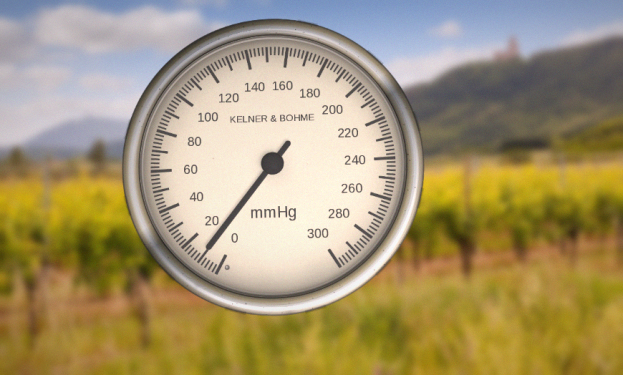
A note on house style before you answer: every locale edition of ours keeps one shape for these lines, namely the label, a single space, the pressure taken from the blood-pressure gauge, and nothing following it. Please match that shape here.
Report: 10 mmHg
